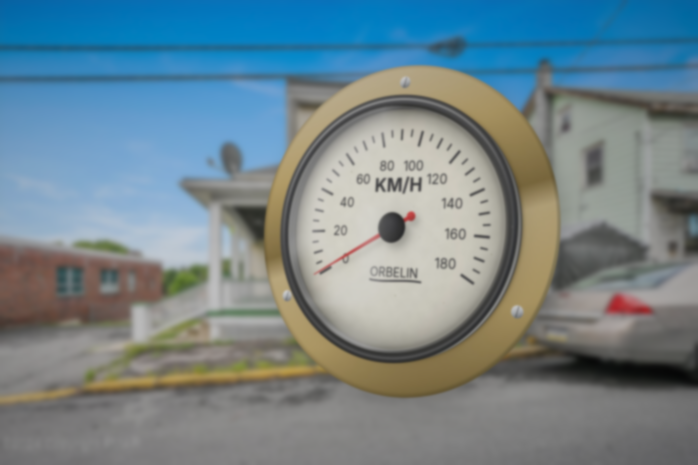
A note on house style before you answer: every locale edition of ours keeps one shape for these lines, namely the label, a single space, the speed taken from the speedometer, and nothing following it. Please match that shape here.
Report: 0 km/h
